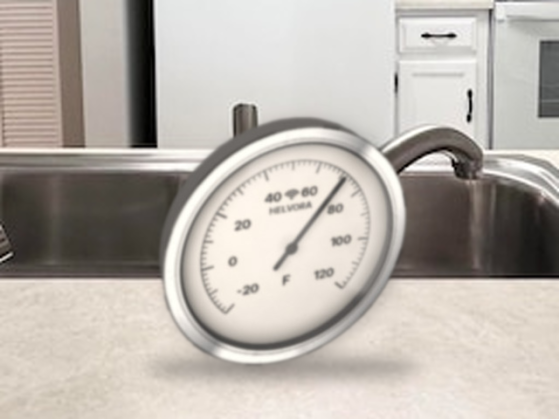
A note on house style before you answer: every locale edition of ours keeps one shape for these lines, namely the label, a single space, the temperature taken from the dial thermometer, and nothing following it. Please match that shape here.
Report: 70 °F
